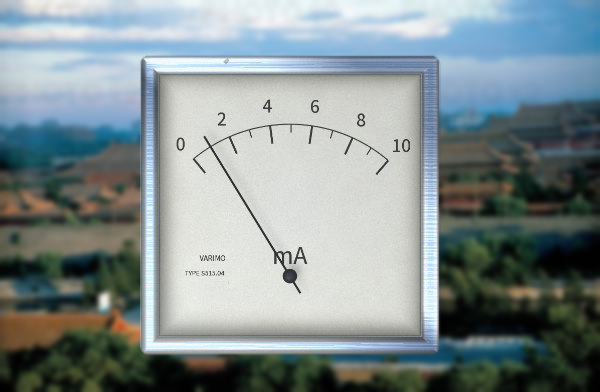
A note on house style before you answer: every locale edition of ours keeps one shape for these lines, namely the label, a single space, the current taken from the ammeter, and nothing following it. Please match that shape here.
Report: 1 mA
